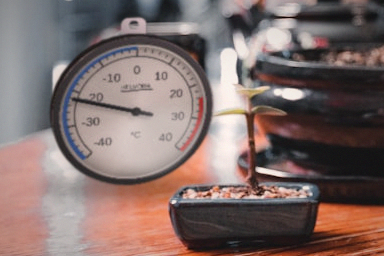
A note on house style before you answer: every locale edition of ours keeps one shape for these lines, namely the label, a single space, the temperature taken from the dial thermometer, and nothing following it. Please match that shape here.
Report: -22 °C
